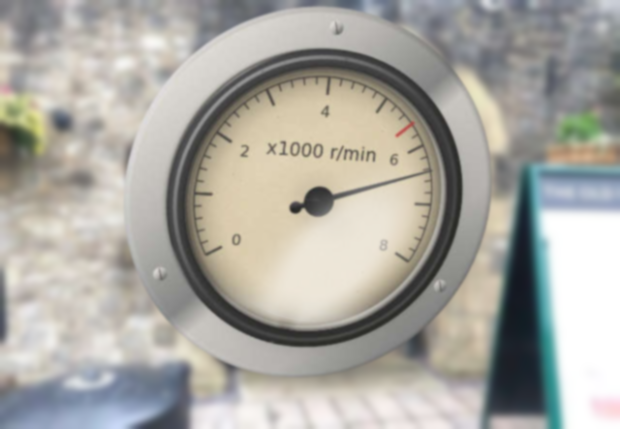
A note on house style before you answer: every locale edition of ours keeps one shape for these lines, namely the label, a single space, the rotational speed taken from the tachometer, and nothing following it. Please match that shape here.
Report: 6400 rpm
